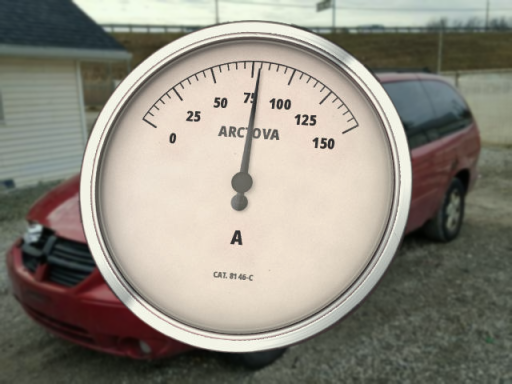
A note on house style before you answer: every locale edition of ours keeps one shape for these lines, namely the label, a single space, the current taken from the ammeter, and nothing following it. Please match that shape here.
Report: 80 A
